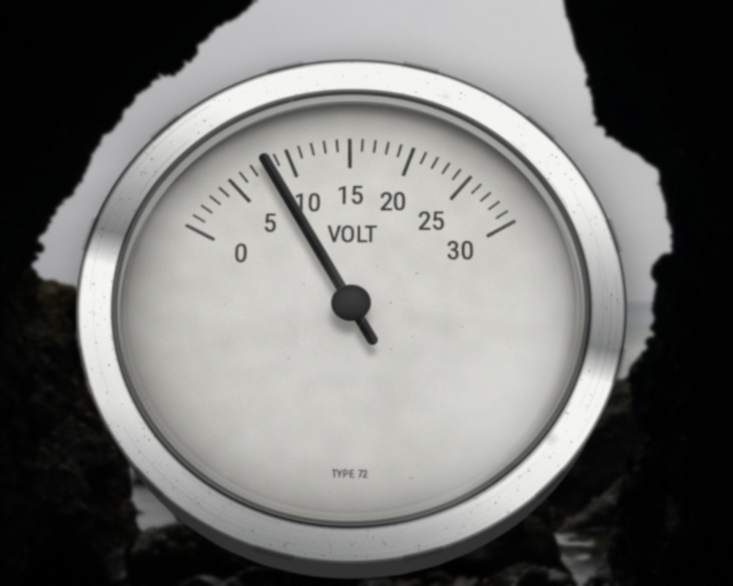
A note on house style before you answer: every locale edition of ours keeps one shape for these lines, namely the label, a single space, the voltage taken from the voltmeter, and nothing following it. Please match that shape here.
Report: 8 V
